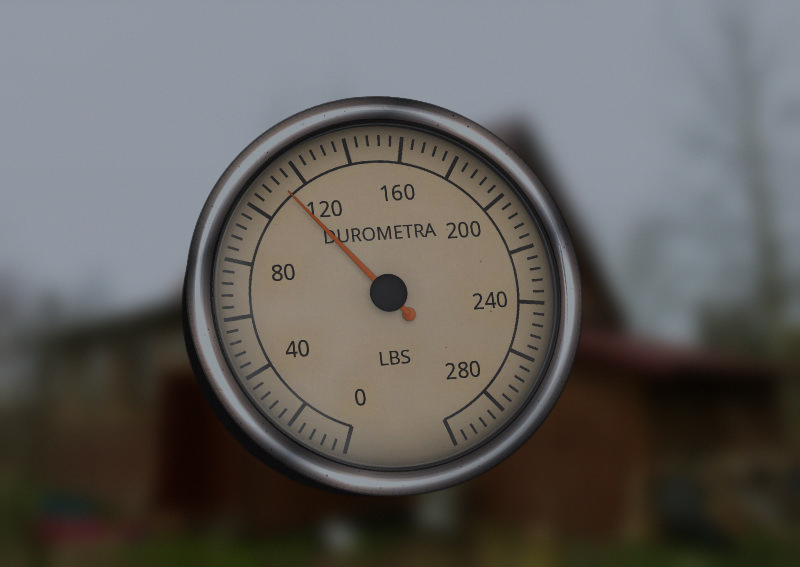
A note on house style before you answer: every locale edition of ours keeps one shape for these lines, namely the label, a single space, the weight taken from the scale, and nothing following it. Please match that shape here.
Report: 112 lb
